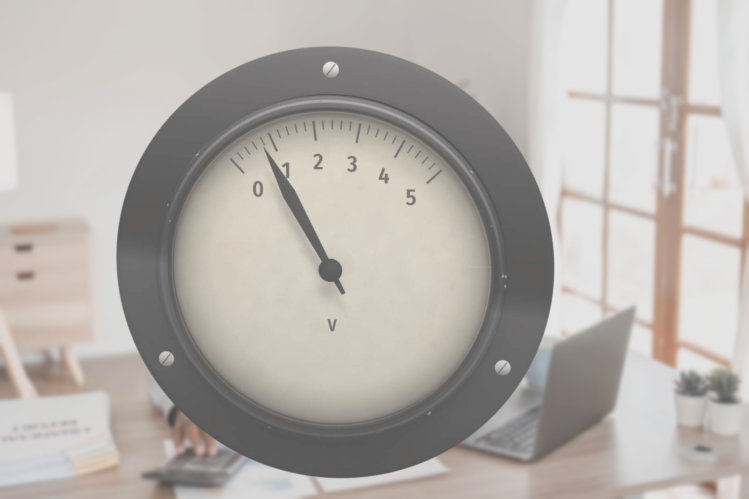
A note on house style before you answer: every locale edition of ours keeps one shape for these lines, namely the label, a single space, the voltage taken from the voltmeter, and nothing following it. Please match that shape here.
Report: 0.8 V
